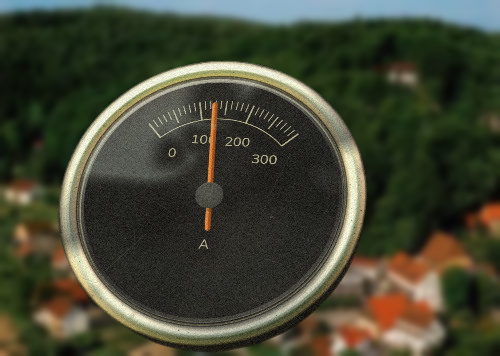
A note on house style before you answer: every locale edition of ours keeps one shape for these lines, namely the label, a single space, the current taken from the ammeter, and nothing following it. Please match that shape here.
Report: 130 A
